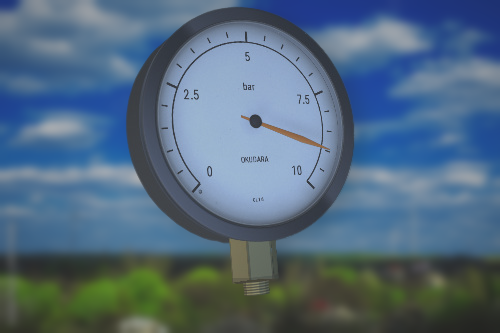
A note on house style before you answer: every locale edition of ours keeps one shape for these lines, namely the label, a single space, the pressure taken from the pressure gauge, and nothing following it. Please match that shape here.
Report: 9 bar
